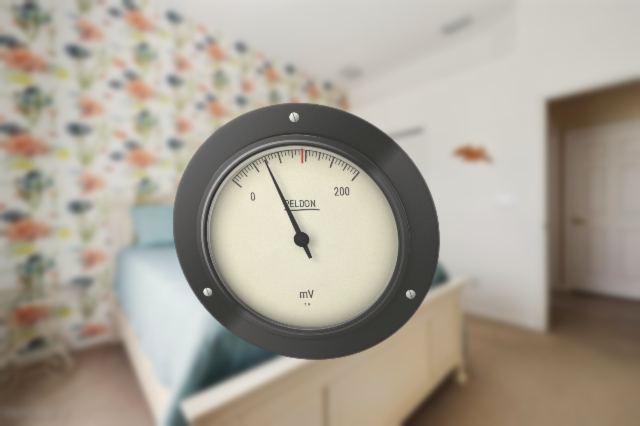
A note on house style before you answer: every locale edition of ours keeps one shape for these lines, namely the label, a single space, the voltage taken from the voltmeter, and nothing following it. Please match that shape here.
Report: 60 mV
